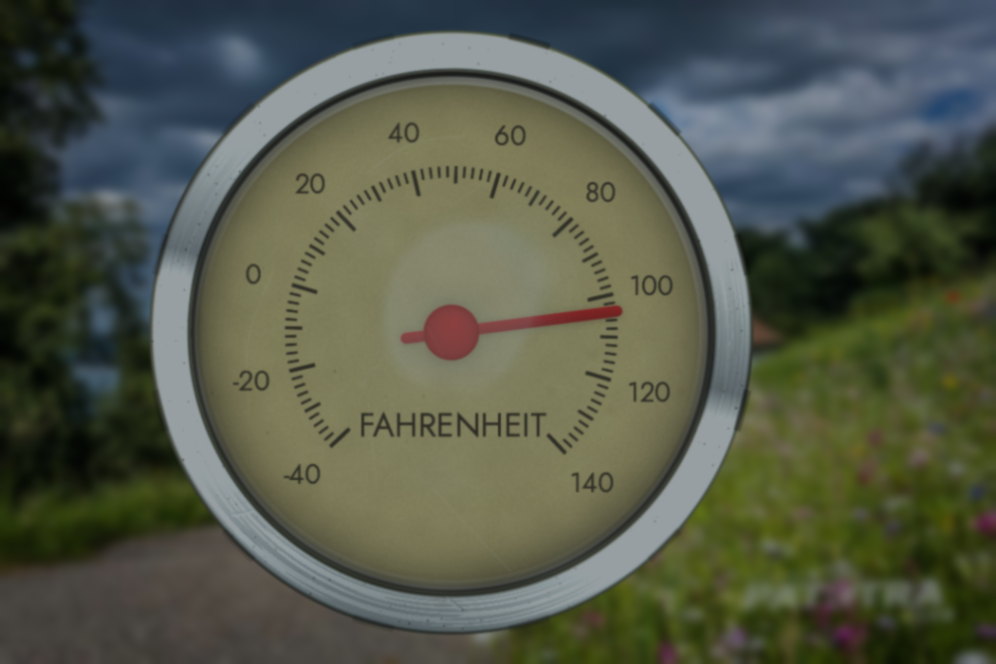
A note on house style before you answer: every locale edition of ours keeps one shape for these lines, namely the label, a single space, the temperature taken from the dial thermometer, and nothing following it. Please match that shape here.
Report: 104 °F
